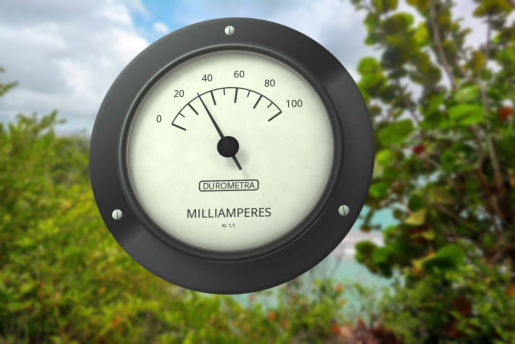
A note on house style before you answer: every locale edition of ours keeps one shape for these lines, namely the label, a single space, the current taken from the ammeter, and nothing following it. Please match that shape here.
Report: 30 mA
